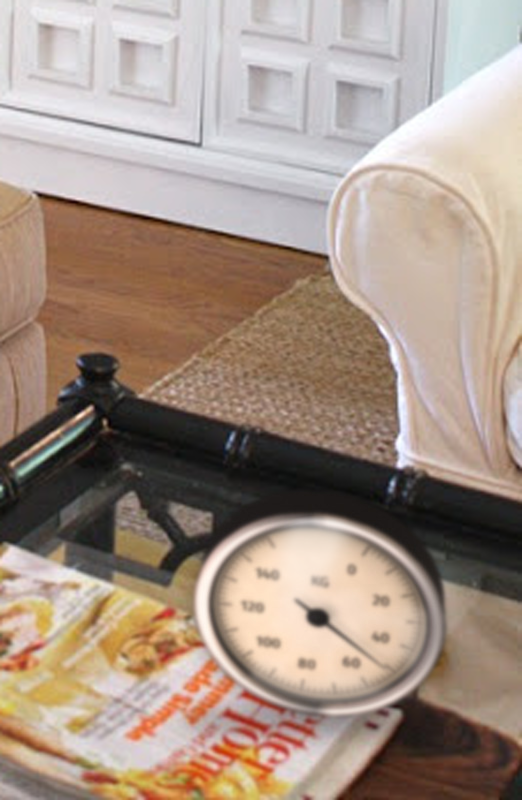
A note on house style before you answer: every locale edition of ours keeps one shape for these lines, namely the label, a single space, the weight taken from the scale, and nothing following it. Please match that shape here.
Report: 50 kg
